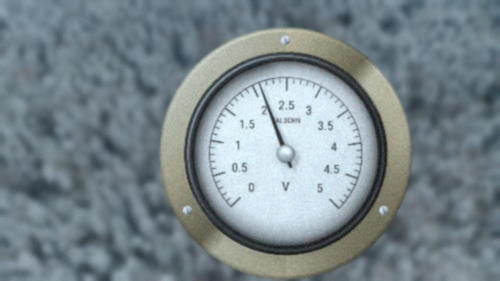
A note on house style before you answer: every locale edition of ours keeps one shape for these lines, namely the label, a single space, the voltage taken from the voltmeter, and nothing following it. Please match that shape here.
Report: 2.1 V
